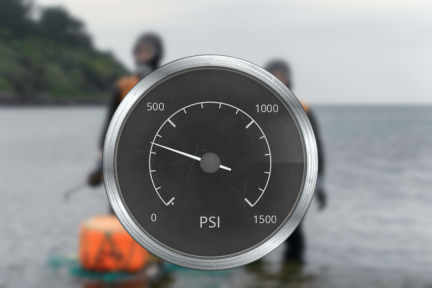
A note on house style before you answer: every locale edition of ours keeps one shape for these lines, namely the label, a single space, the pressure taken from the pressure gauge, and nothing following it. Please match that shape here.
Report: 350 psi
